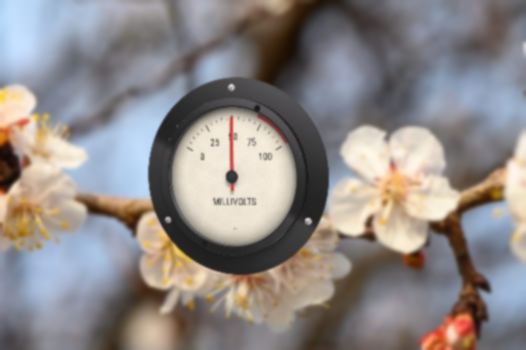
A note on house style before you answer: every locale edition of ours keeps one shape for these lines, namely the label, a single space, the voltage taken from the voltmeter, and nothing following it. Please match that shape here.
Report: 50 mV
